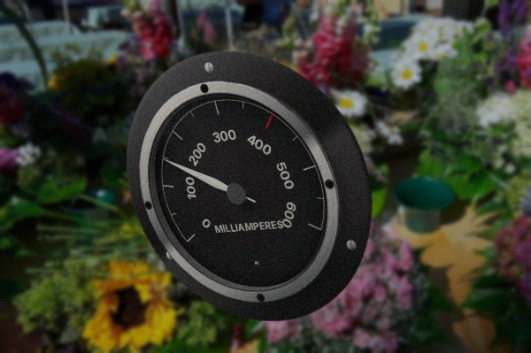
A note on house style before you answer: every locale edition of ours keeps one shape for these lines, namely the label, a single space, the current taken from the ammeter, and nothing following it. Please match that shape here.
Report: 150 mA
